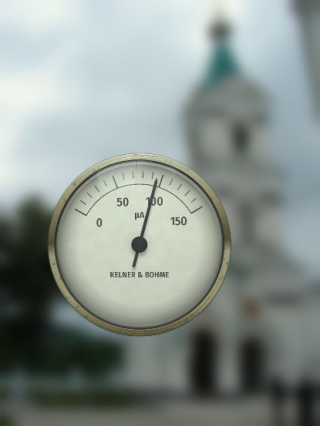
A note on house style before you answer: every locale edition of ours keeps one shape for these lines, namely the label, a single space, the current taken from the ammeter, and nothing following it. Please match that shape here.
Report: 95 µA
